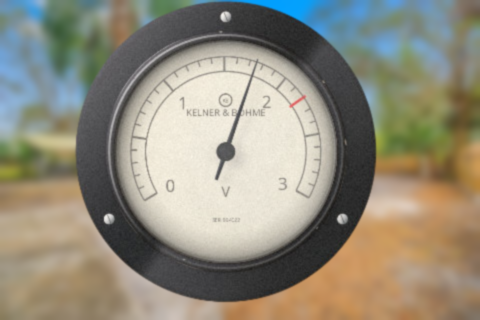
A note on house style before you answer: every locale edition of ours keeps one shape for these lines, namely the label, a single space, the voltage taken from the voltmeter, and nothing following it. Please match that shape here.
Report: 1.75 V
